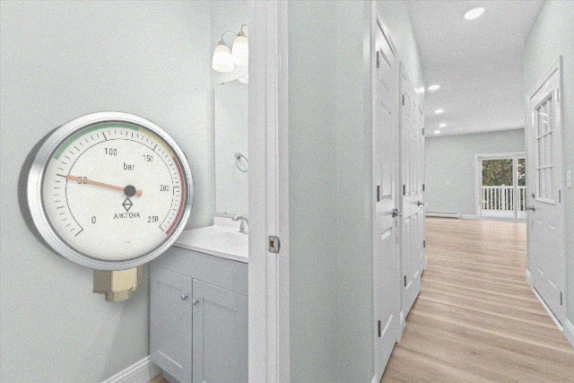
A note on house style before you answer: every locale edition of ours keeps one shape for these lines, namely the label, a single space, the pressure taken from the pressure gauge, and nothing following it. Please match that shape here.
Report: 50 bar
